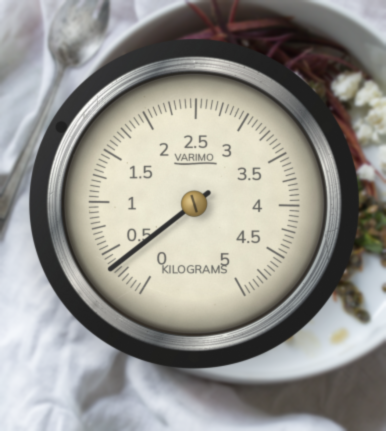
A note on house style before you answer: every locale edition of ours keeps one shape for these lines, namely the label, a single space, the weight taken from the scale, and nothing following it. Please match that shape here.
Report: 0.35 kg
